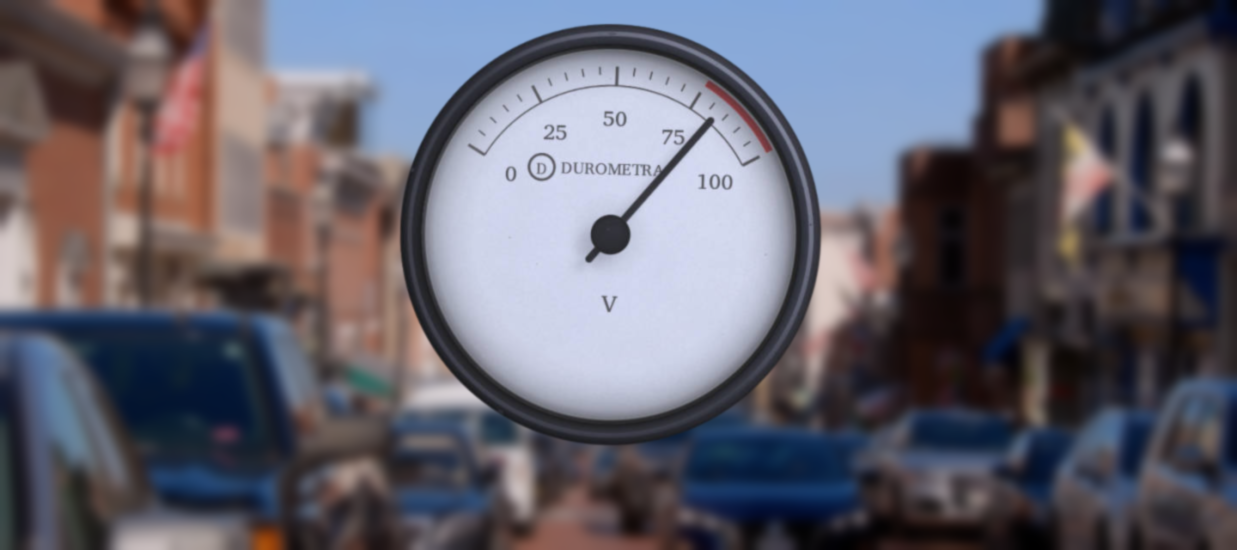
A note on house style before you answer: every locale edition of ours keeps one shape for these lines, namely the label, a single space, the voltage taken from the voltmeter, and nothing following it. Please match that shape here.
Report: 82.5 V
